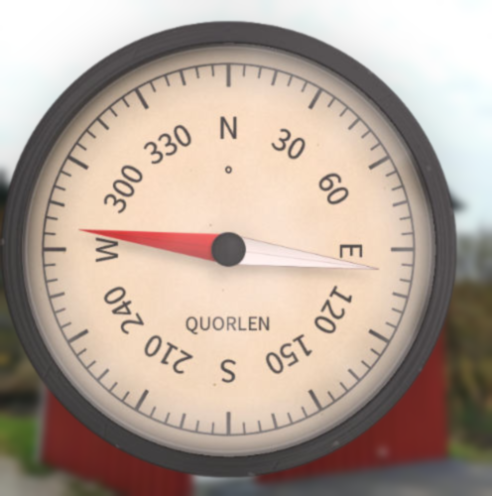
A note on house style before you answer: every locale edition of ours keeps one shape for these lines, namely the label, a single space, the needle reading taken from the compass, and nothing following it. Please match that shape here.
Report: 277.5 °
